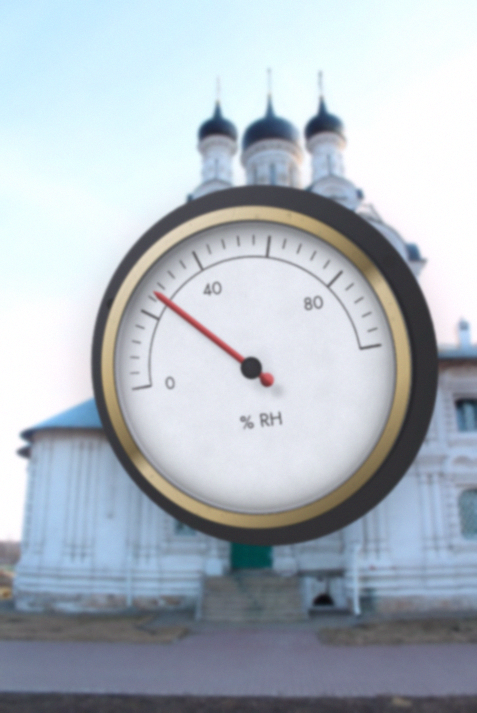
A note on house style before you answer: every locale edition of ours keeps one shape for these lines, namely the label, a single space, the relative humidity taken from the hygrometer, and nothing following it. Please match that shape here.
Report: 26 %
